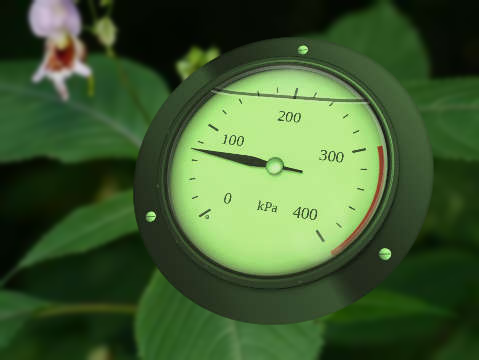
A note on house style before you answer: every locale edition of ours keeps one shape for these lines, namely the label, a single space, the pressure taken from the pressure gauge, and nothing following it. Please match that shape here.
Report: 70 kPa
